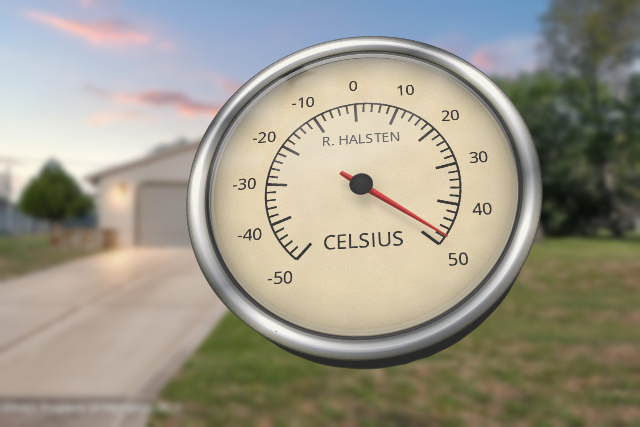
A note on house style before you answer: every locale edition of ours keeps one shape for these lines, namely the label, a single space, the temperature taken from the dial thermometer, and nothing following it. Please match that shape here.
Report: 48 °C
